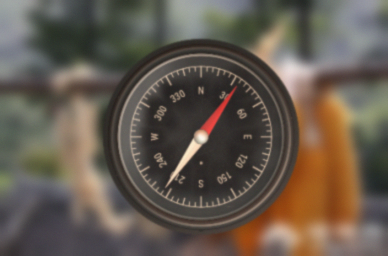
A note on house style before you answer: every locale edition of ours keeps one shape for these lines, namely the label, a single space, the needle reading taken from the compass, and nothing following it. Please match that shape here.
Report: 35 °
